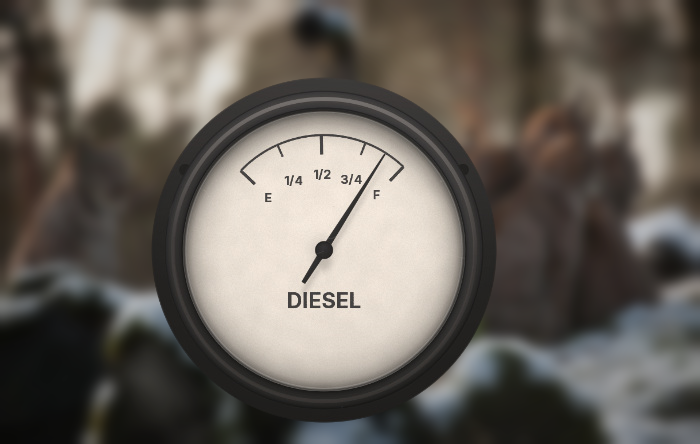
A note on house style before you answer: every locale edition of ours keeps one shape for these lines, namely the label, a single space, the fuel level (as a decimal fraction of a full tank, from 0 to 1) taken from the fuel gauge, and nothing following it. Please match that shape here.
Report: 0.875
